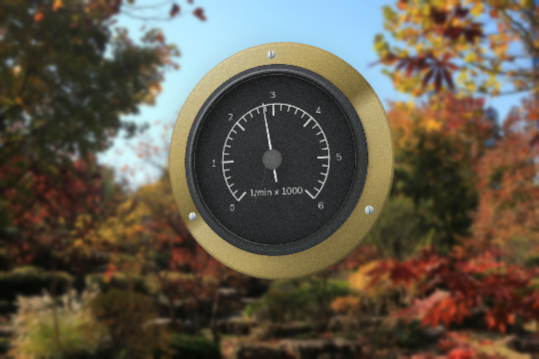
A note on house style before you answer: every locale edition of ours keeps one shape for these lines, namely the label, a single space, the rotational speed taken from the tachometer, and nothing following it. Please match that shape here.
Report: 2800 rpm
